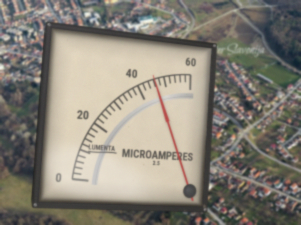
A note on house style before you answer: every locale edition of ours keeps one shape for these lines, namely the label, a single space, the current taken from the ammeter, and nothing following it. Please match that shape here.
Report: 46 µA
